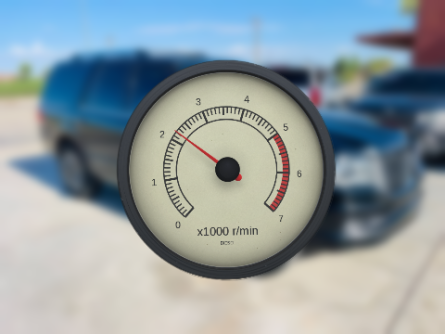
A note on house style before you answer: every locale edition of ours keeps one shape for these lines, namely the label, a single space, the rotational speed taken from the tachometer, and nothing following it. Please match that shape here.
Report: 2200 rpm
